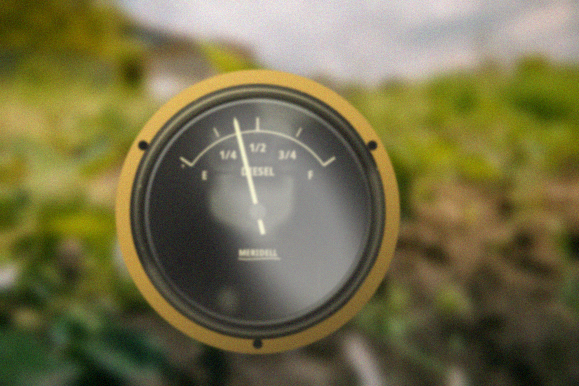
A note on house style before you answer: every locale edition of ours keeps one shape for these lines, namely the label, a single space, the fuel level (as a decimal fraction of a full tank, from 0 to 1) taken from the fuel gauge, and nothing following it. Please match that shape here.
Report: 0.375
